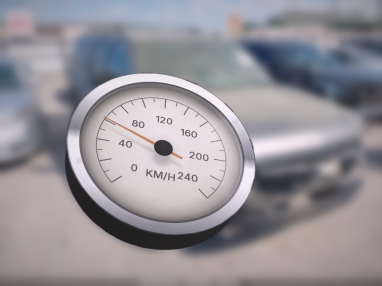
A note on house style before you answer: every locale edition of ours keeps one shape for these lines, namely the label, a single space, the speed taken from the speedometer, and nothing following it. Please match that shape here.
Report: 60 km/h
